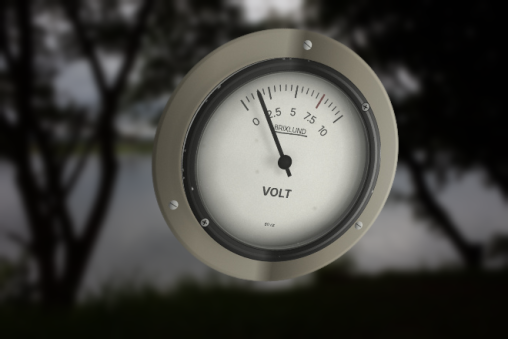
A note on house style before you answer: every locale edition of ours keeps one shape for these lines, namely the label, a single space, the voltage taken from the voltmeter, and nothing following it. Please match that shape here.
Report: 1.5 V
